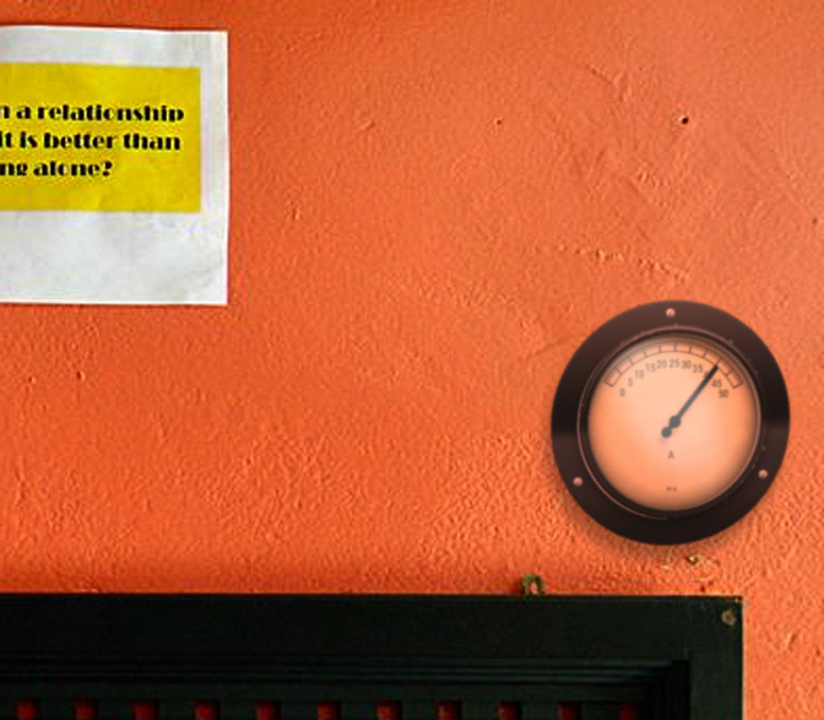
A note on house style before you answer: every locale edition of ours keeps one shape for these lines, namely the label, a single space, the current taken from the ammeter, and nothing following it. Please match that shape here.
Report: 40 A
